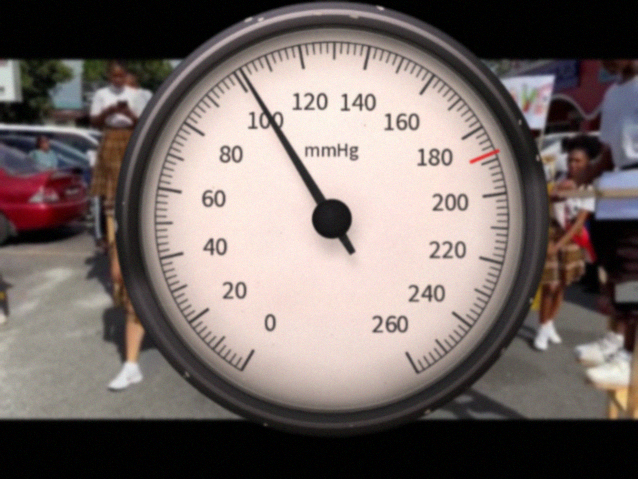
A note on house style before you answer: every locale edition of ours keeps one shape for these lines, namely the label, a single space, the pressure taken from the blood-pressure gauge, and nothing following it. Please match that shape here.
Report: 102 mmHg
